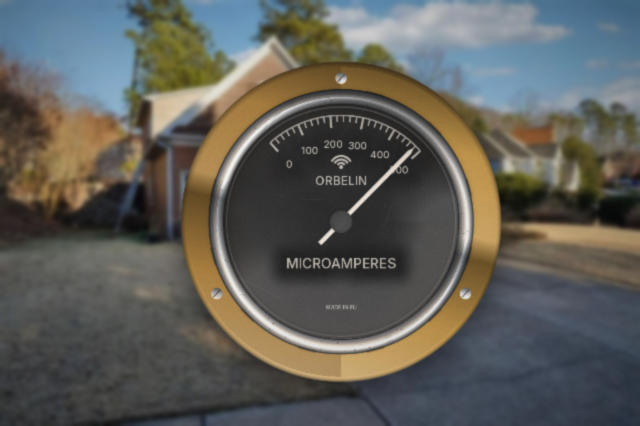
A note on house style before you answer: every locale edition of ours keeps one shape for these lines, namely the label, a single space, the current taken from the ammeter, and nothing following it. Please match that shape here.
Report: 480 µA
